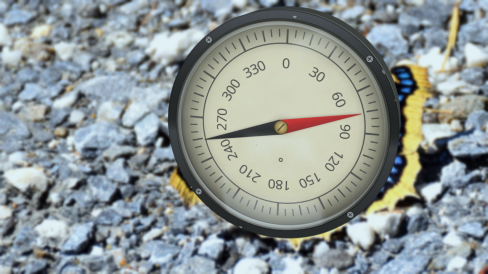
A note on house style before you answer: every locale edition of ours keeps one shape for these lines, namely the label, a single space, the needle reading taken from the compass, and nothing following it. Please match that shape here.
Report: 75 °
